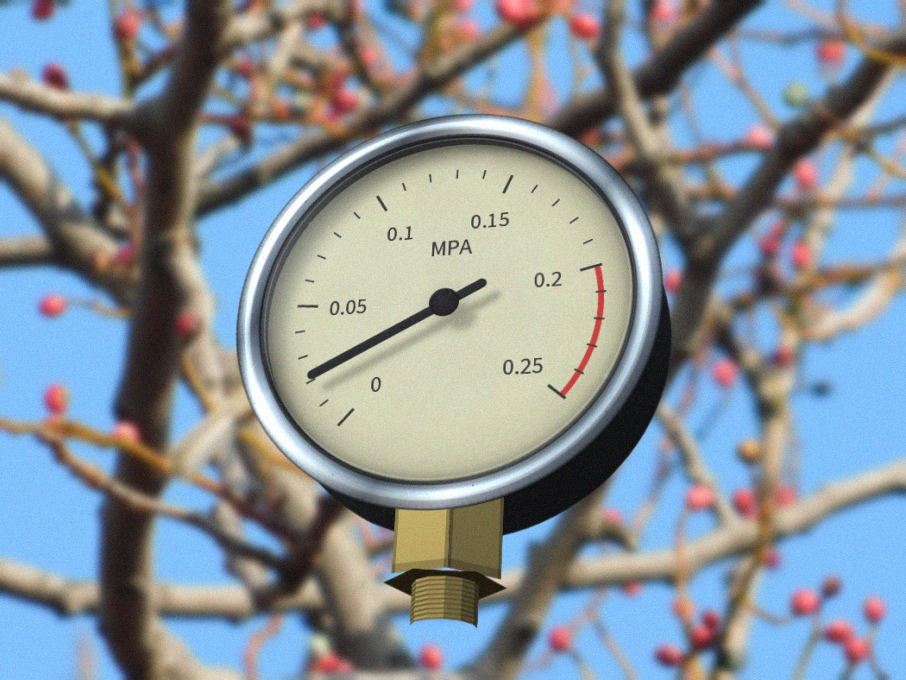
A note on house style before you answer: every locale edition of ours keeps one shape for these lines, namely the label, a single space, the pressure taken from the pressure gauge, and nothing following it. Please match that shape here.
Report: 0.02 MPa
